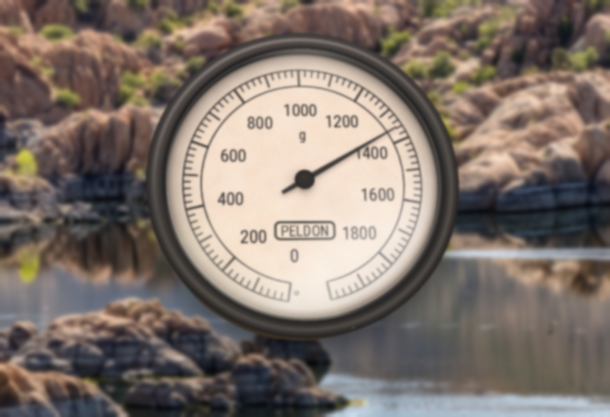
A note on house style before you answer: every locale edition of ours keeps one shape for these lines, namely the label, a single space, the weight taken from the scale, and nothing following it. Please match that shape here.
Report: 1360 g
